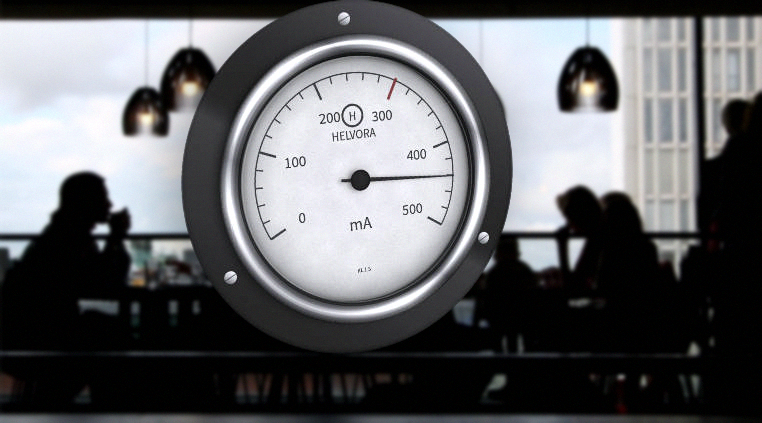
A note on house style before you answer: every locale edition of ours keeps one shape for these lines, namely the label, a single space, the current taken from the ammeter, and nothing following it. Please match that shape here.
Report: 440 mA
